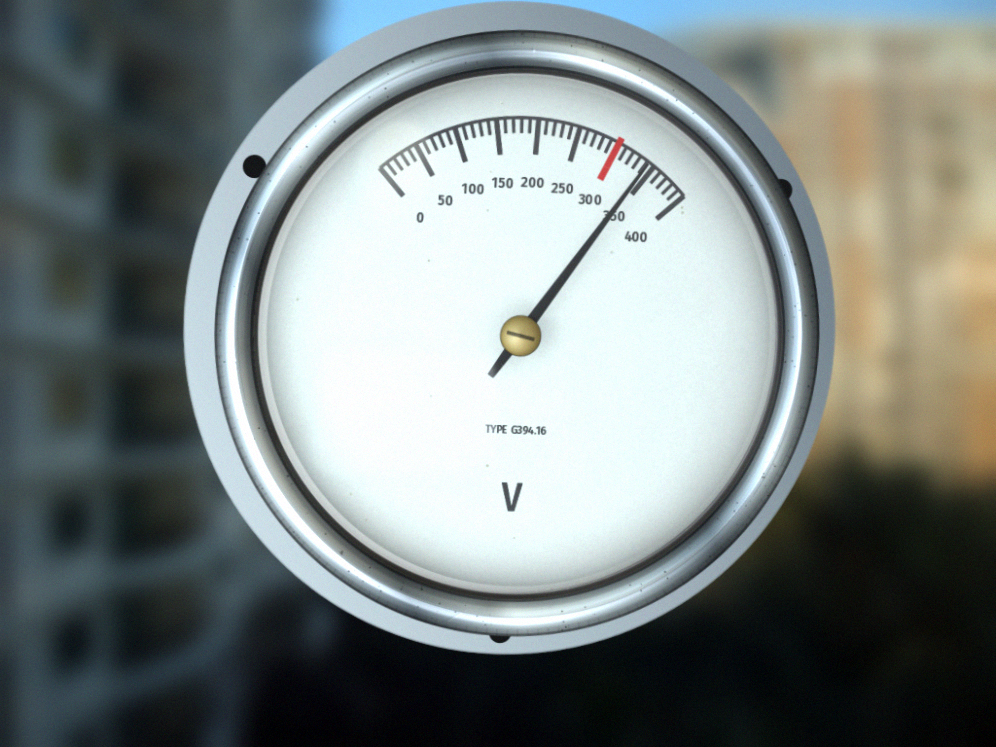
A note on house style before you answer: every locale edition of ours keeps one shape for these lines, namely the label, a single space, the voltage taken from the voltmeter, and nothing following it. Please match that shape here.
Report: 340 V
